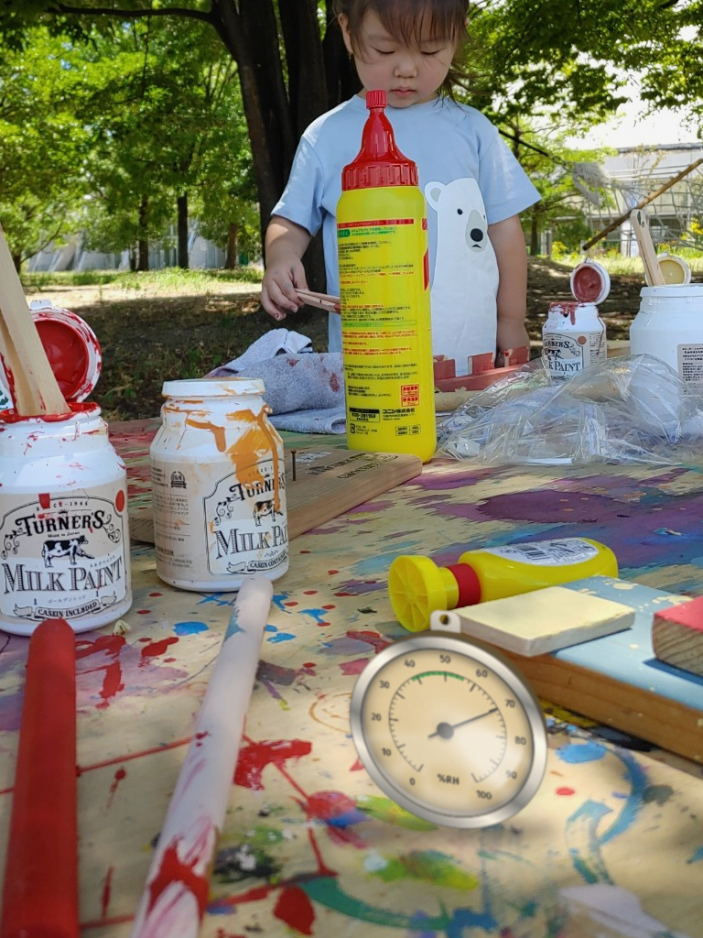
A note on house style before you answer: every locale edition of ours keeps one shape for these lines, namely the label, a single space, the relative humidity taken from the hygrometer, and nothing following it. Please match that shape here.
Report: 70 %
